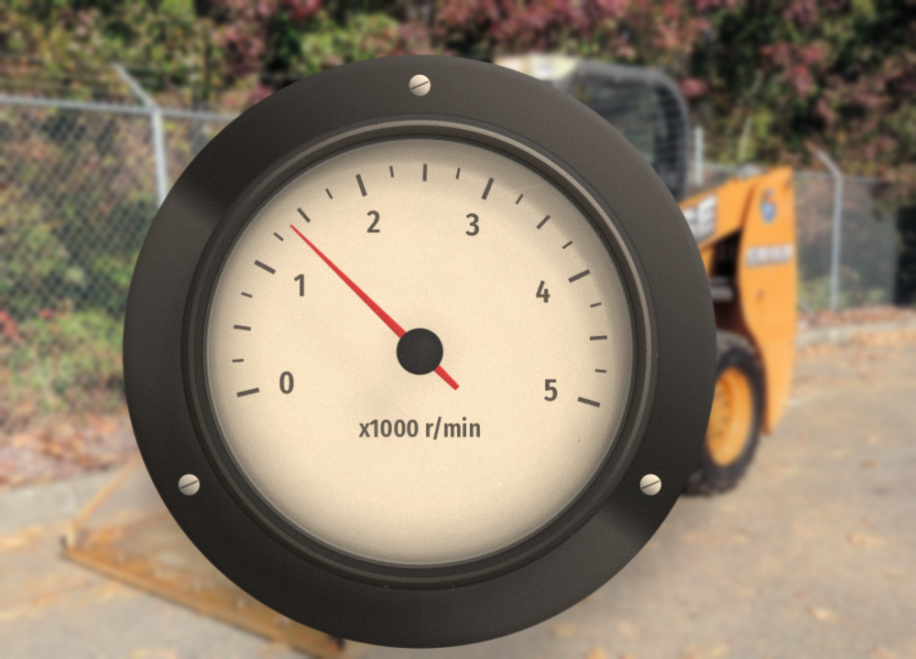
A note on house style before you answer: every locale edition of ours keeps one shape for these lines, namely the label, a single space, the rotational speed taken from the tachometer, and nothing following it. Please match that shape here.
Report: 1375 rpm
